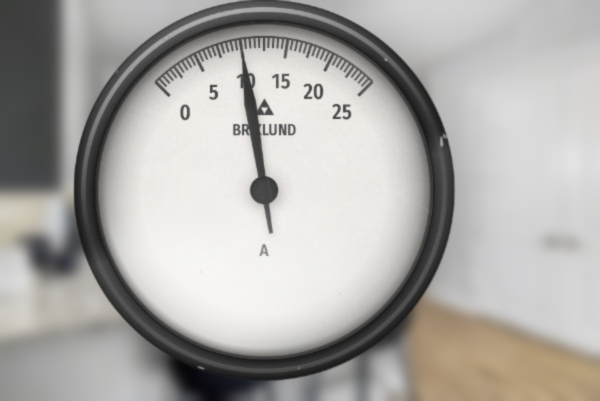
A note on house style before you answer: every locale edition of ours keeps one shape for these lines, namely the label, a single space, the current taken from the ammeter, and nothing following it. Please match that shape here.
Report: 10 A
